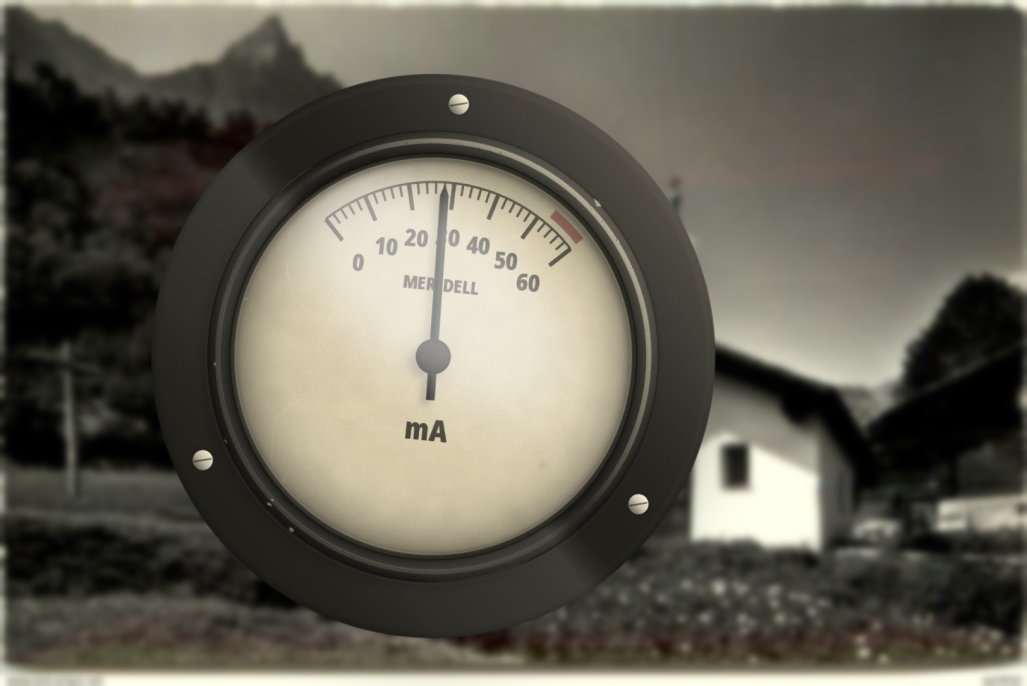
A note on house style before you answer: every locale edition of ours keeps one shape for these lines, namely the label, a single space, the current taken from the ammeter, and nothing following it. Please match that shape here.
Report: 28 mA
